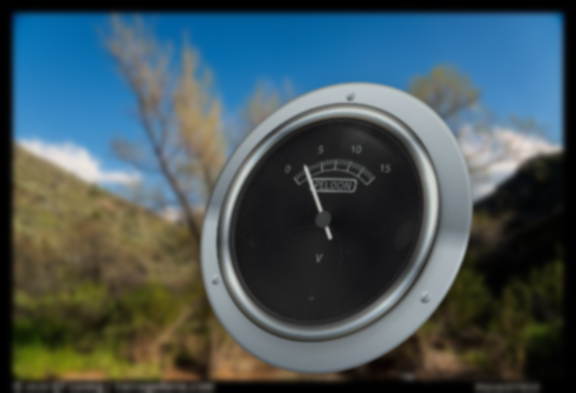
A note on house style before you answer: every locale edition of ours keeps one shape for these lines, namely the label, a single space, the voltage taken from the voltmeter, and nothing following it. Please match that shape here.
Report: 2.5 V
